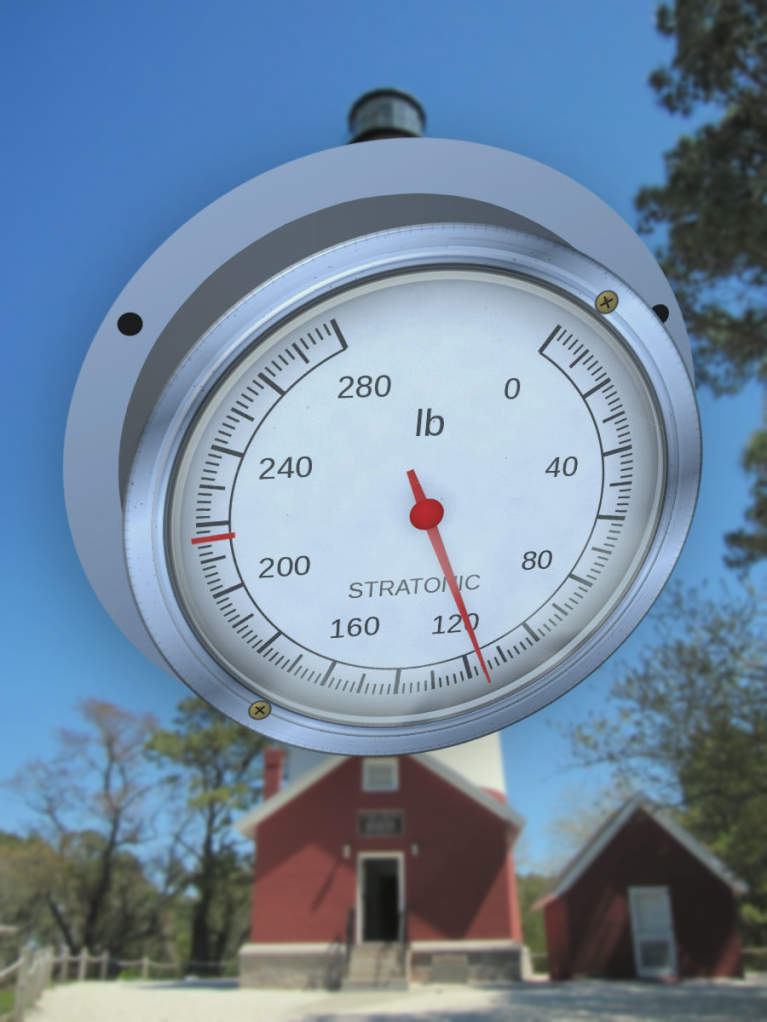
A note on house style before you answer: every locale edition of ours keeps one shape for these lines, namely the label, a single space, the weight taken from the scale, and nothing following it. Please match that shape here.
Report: 116 lb
